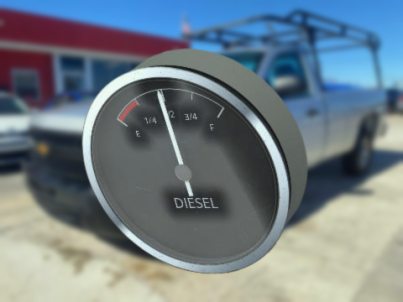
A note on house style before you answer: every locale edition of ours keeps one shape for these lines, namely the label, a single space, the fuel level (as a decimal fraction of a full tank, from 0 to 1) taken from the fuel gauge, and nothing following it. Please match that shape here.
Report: 0.5
